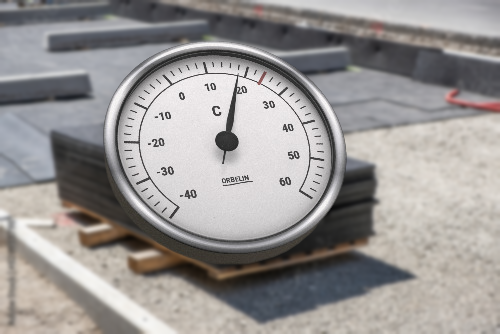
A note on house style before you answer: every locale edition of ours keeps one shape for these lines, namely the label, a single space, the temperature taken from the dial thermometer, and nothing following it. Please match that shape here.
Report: 18 °C
